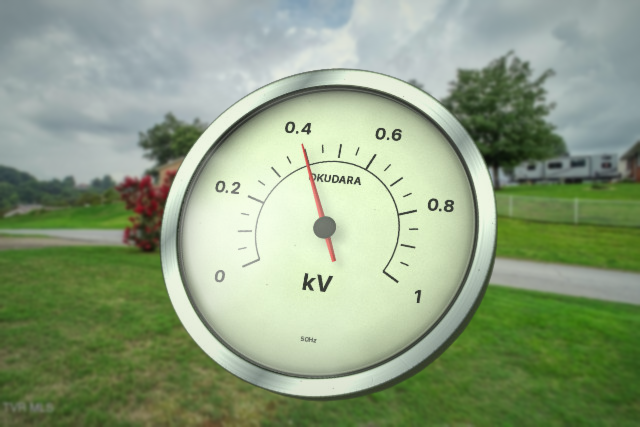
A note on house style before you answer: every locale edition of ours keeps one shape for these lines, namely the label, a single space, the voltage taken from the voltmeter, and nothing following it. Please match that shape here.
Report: 0.4 kV
